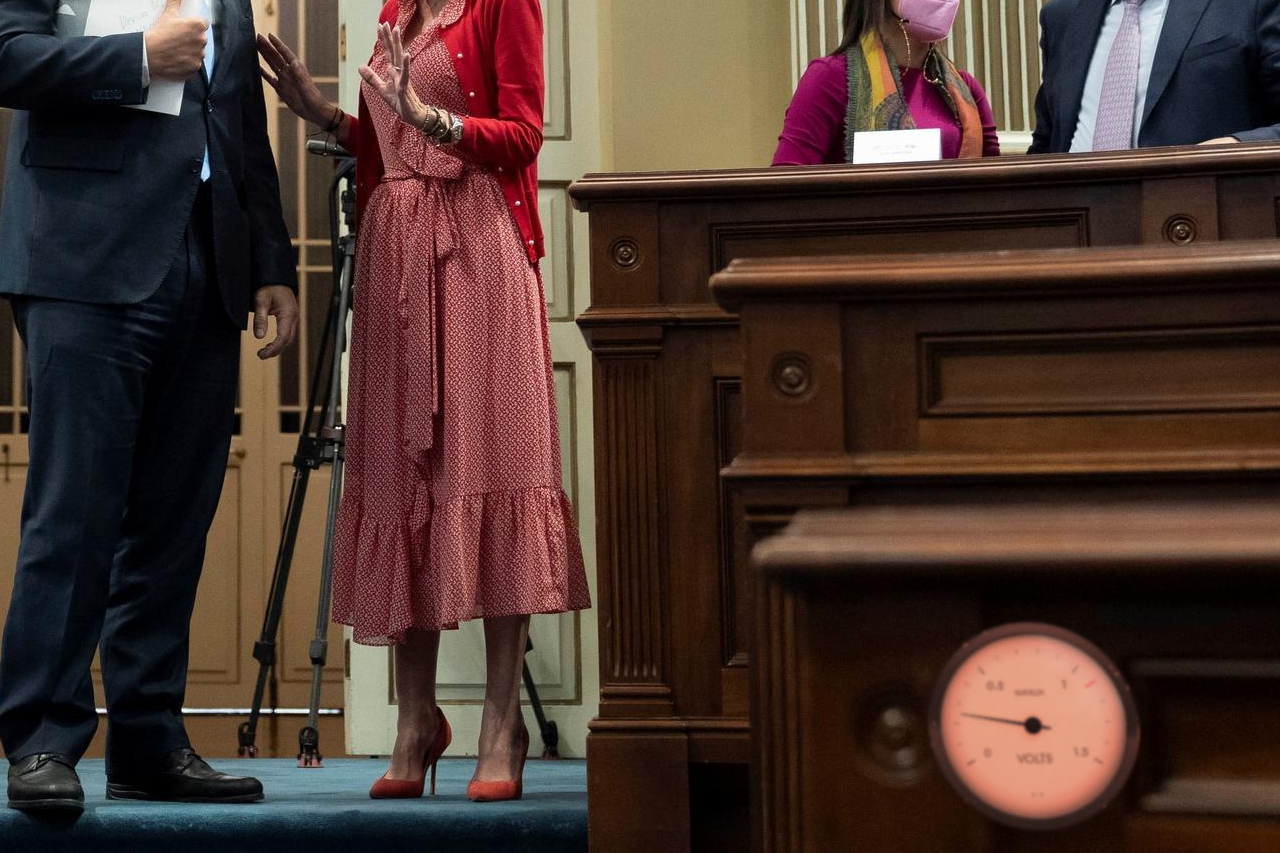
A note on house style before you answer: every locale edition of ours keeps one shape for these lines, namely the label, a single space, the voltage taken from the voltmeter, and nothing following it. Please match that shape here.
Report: 0.25 V
